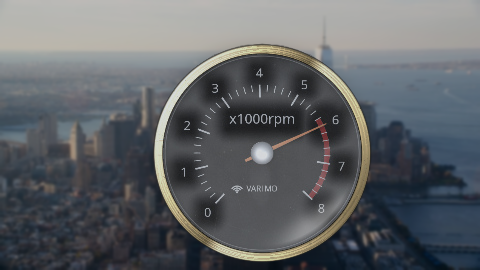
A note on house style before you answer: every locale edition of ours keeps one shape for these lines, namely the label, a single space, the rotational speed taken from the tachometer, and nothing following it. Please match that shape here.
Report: 6000 rpm
